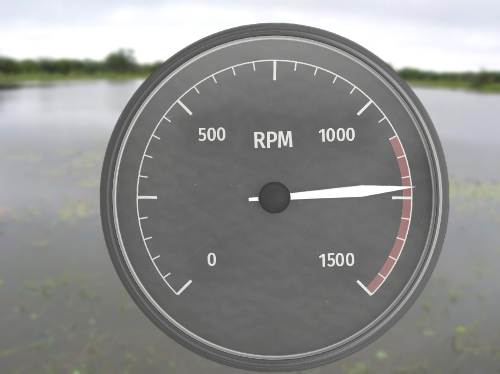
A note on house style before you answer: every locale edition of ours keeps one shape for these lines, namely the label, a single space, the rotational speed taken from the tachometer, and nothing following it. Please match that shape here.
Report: 1225 rpm
